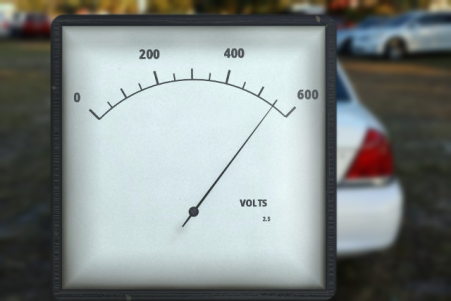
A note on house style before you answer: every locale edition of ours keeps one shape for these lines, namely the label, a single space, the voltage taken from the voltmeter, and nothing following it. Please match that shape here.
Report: 550 V
